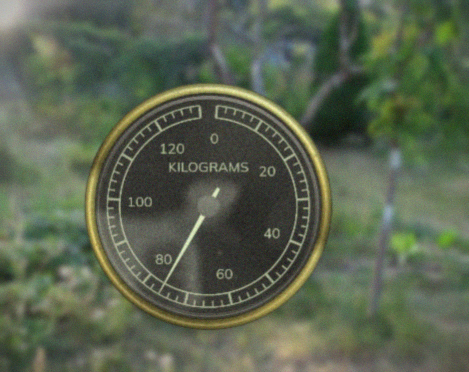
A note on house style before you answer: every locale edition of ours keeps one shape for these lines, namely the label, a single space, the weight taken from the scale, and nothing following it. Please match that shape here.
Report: 76 kg
